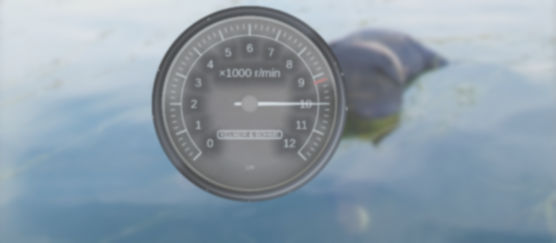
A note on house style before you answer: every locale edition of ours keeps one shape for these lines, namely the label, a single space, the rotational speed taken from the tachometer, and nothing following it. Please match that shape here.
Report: 10000 rpm
